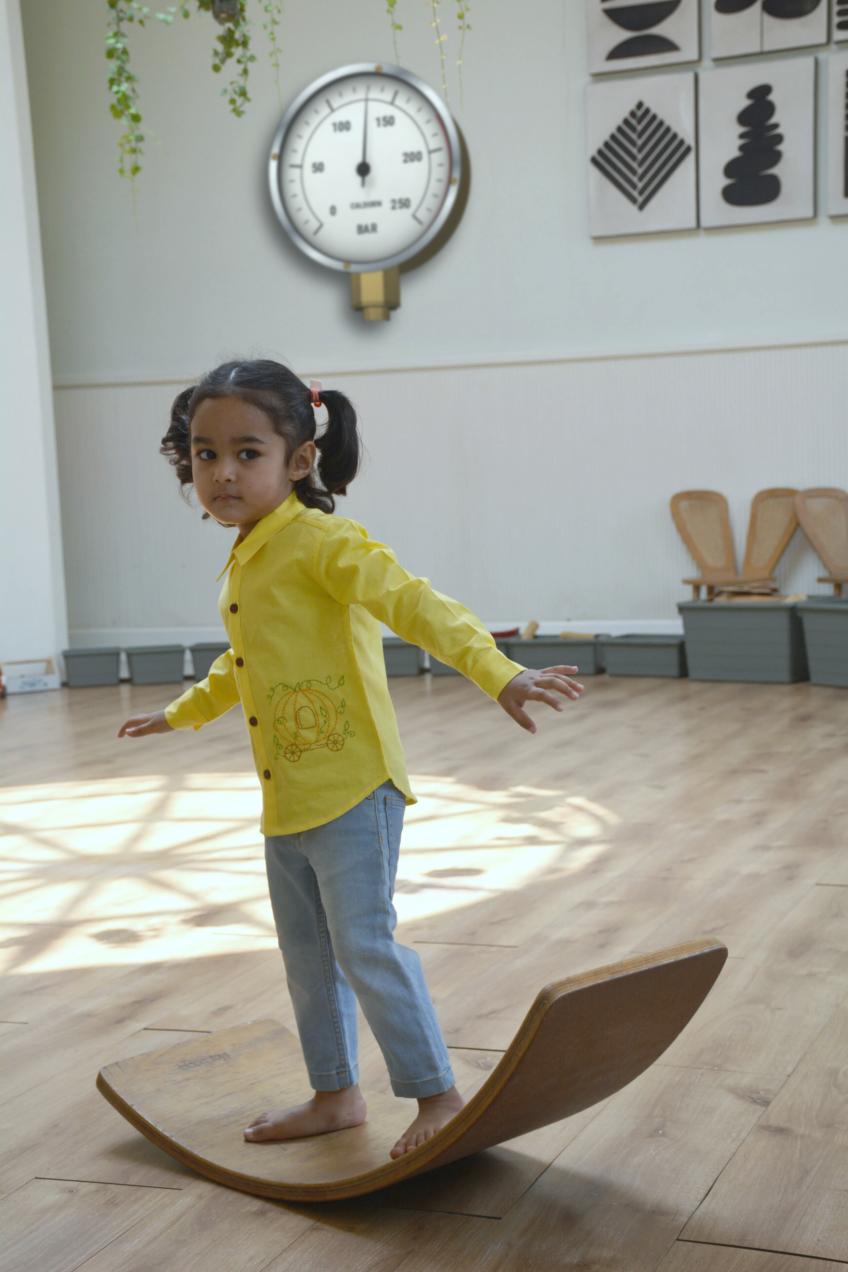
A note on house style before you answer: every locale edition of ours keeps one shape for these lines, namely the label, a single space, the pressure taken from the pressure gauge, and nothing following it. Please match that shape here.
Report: 130 bar
